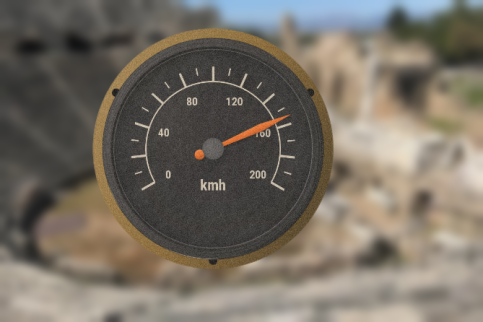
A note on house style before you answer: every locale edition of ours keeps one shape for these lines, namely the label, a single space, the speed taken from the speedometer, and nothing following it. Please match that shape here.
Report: 155 km/h
